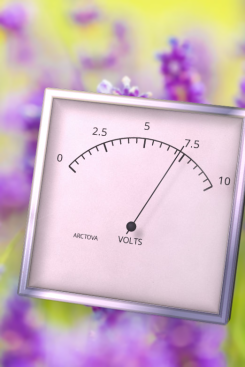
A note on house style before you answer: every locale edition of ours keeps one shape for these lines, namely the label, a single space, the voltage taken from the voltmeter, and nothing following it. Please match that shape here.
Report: 7.25 V
